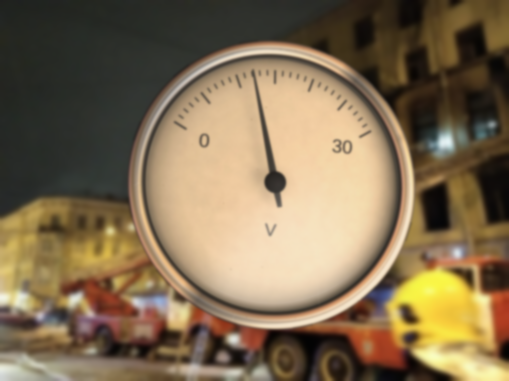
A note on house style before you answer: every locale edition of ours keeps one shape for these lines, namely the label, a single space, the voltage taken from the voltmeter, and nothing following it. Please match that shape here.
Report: 12 V
